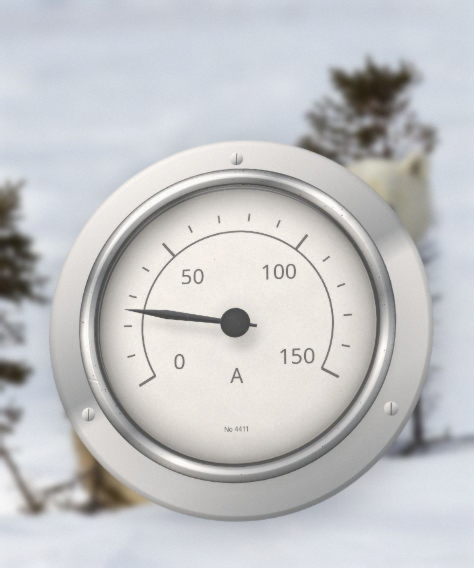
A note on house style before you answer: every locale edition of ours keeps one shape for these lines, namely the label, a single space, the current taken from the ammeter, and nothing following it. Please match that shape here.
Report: 25 A
